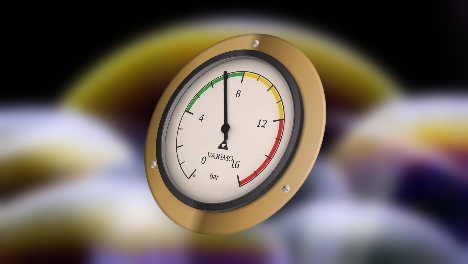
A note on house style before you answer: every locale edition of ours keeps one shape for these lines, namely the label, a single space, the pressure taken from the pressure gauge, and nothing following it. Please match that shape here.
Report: 7 bar
